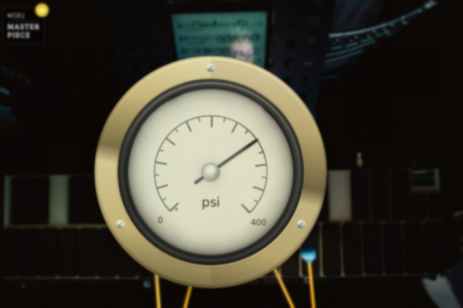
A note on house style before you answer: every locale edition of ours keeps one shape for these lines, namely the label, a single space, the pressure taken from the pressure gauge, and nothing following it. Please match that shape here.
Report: 280 psi
